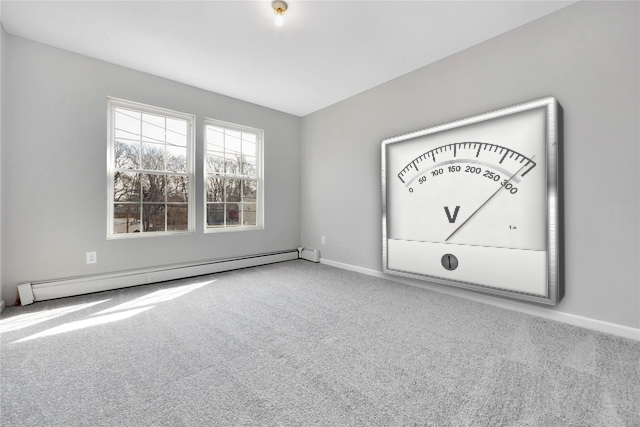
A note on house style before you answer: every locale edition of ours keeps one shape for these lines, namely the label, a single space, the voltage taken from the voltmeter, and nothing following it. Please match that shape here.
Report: 290 V
